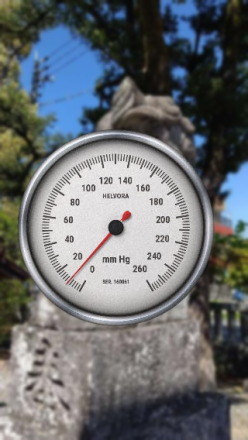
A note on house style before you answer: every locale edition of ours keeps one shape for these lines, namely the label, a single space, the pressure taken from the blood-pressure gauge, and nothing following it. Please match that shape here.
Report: 10 mmHg
